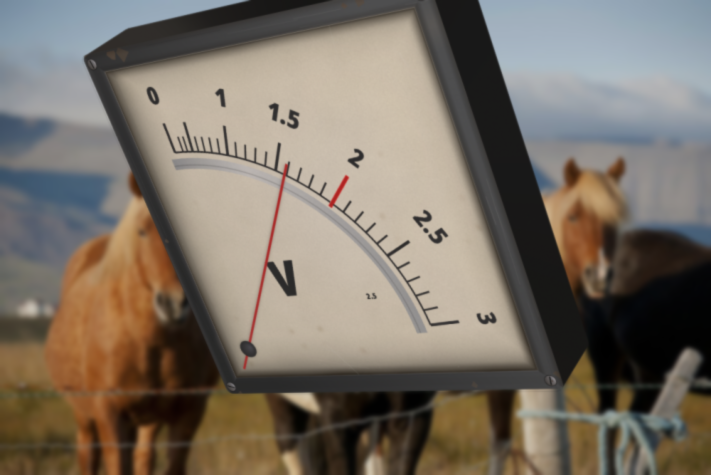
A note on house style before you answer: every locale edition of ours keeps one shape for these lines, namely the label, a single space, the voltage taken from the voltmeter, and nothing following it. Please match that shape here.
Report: 1.6 V
